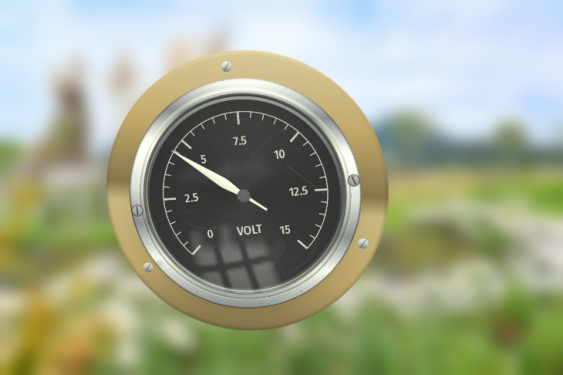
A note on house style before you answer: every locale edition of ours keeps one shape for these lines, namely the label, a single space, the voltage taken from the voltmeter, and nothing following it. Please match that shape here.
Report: 4.5 V
